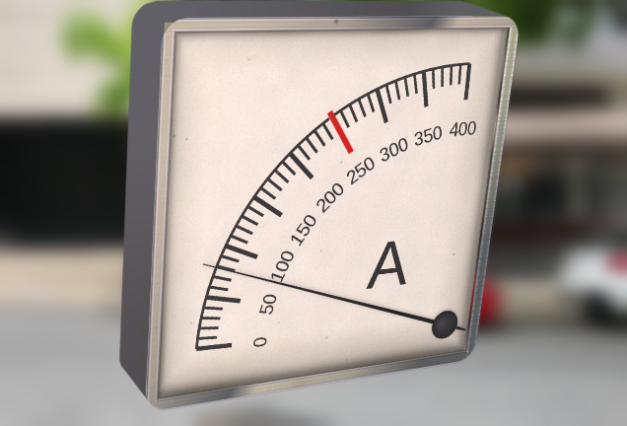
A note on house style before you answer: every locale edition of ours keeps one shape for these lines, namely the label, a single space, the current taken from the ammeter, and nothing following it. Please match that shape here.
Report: 80 A
